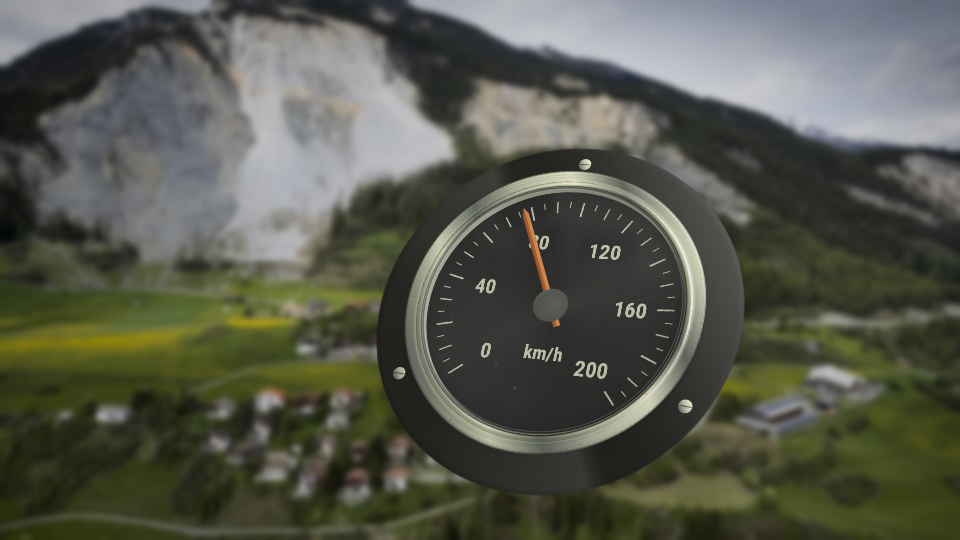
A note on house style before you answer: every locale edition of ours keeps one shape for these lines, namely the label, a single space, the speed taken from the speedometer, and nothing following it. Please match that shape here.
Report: 77.5 km/h
